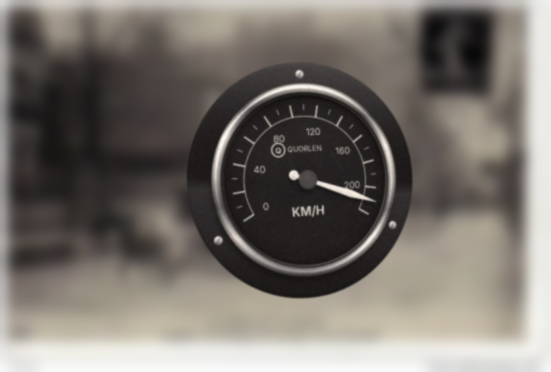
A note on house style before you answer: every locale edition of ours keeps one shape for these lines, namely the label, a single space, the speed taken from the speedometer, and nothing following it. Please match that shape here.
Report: 210 km/h
